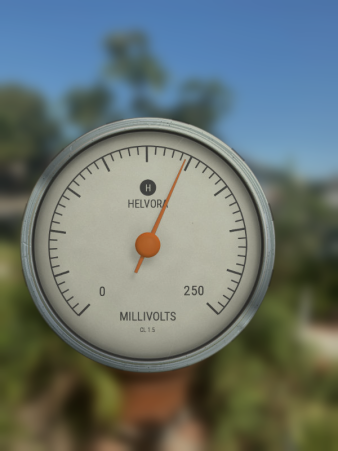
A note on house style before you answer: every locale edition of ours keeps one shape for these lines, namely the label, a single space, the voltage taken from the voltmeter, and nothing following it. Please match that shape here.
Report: 147.5 mV
